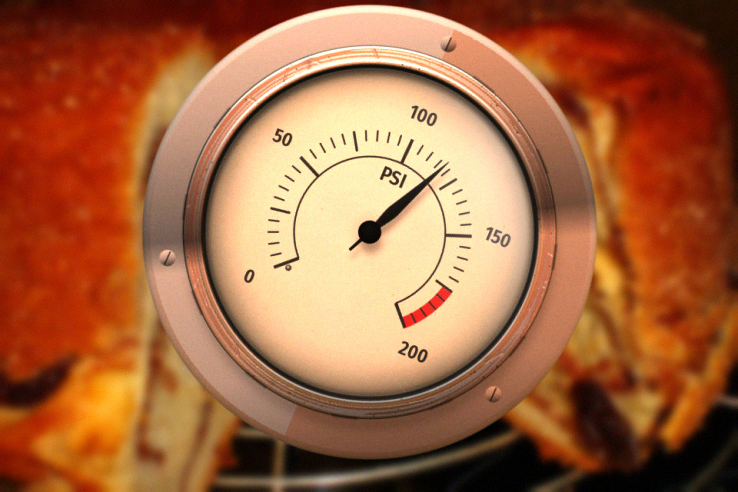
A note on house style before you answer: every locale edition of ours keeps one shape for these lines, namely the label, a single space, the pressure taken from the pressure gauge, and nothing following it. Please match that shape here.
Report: 117.5 psi
